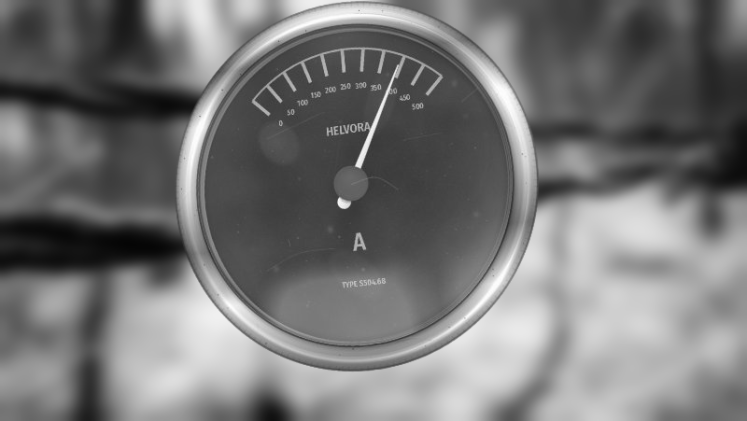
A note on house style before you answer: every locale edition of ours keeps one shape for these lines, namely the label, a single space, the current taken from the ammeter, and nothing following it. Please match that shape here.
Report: 400 A
